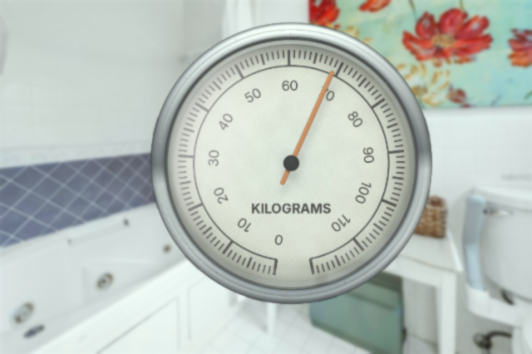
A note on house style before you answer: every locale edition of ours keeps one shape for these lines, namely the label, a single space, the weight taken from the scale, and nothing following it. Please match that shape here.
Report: 69 kg
